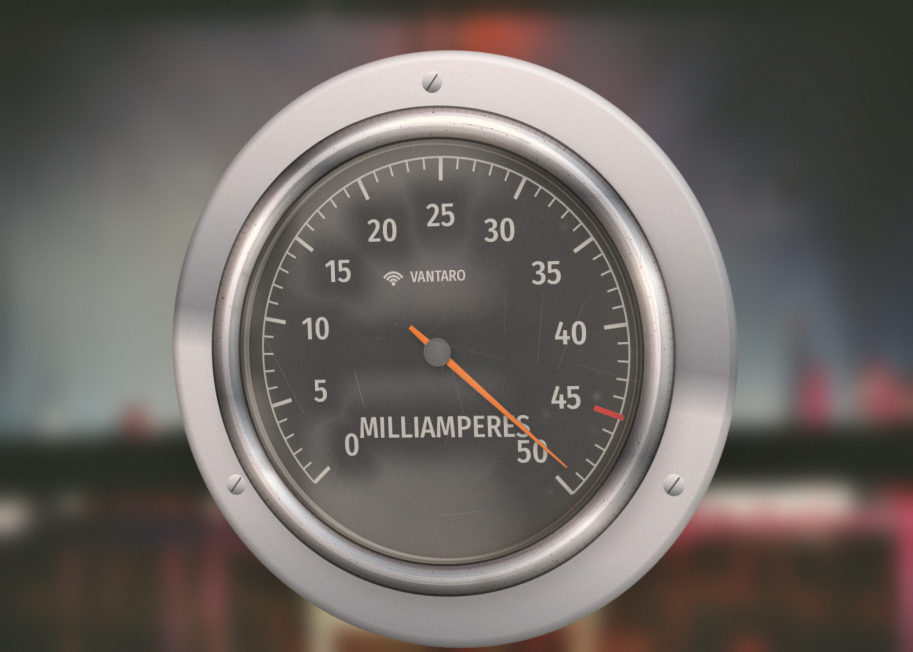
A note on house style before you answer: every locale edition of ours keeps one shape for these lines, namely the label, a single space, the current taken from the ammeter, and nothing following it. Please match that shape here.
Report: 49 mA
